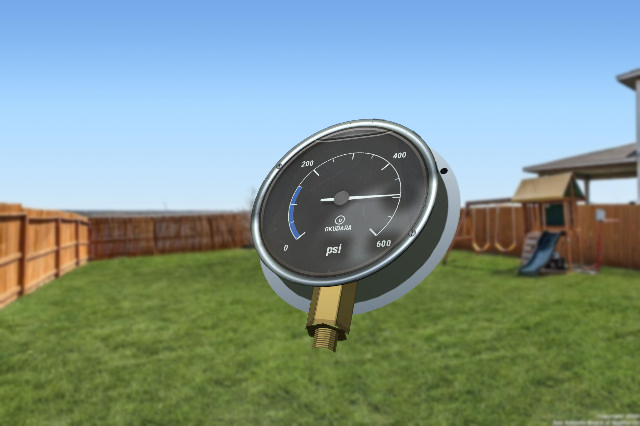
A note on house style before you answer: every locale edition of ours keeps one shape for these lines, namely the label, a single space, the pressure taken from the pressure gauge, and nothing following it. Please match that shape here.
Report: 500 psi
